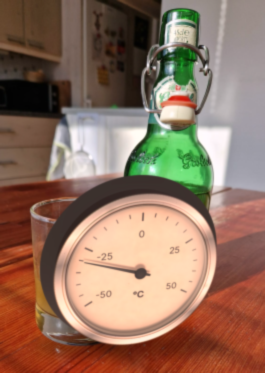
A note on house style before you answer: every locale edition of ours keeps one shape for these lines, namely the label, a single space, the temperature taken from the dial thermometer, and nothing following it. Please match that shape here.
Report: -30 °C
